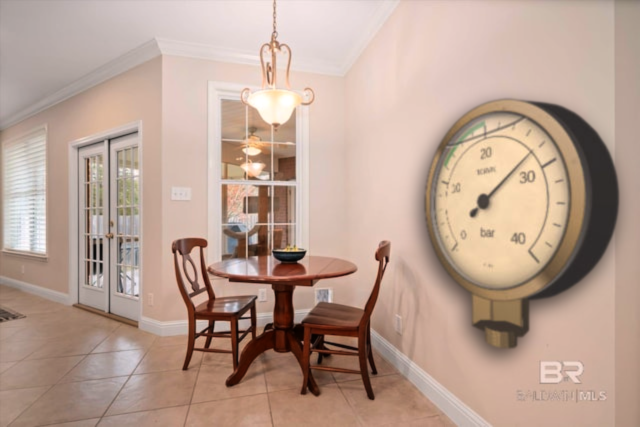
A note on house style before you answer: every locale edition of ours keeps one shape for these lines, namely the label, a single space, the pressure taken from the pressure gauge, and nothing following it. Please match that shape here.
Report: 28 bar
